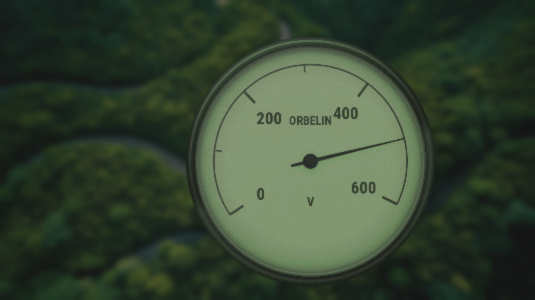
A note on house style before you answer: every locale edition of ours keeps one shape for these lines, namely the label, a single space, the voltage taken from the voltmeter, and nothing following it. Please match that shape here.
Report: 500 V
